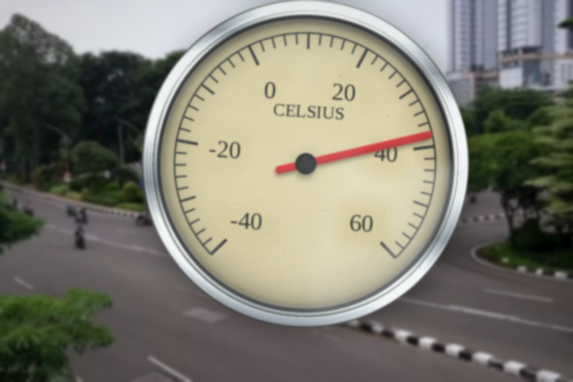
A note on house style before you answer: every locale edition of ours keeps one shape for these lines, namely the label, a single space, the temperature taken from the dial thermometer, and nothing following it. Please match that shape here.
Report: 38 °C
